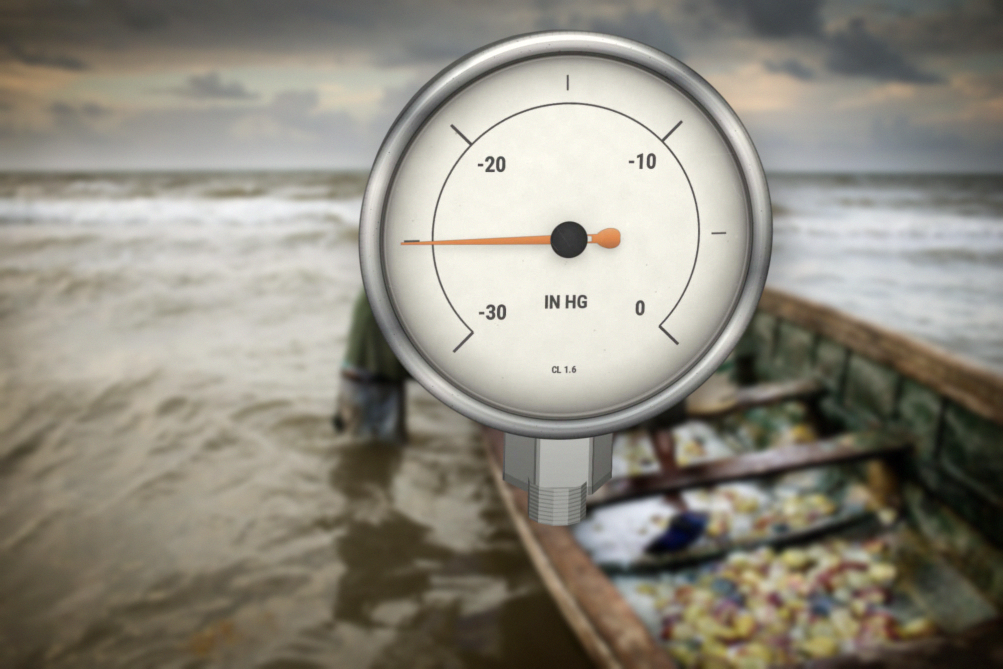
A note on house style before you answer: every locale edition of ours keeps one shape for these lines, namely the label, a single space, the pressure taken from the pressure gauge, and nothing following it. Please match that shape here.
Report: -25 inHg
